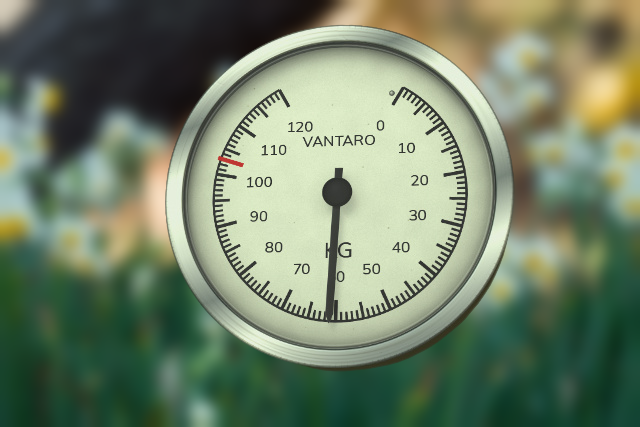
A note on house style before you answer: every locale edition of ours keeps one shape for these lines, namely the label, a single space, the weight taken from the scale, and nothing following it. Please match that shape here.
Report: 61 kg
